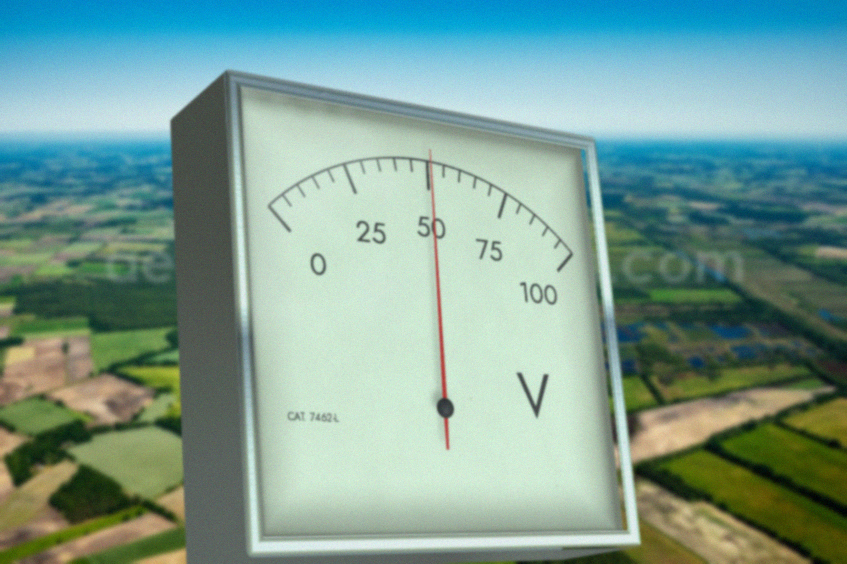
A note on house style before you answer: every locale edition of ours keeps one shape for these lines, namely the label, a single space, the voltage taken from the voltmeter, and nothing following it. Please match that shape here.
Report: 50 V
